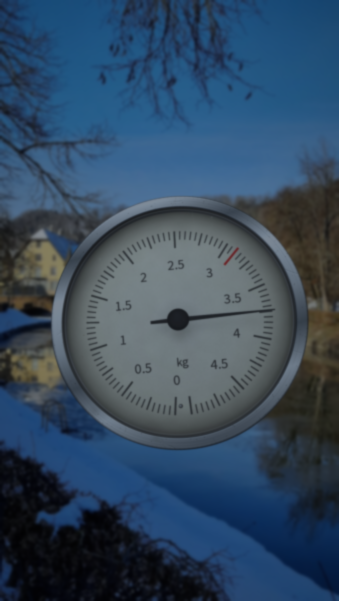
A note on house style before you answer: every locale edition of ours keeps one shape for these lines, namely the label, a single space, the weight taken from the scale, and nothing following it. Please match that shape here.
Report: 3.75 kg
